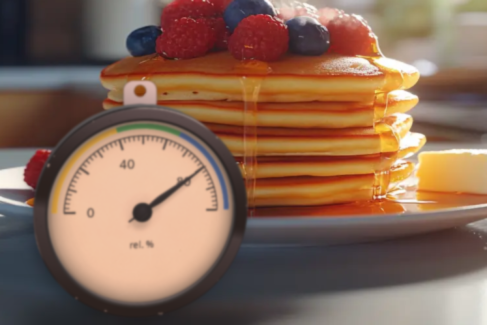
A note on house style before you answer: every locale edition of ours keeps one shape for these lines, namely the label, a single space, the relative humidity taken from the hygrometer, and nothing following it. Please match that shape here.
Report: 80 %
